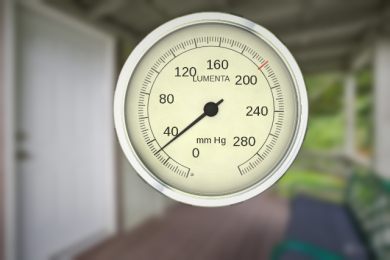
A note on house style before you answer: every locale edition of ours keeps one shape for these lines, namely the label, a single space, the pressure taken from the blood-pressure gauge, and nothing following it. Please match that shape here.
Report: 30 mmHg
